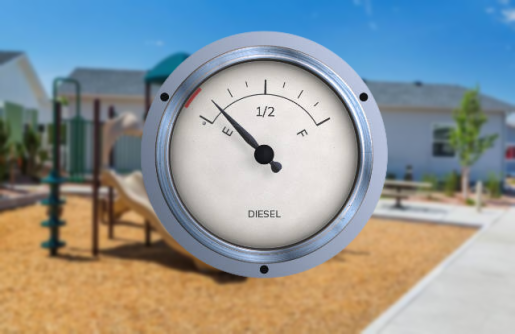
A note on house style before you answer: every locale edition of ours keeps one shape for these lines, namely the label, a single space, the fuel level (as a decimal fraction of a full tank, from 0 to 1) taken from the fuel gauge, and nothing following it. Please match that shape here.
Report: 0.125
